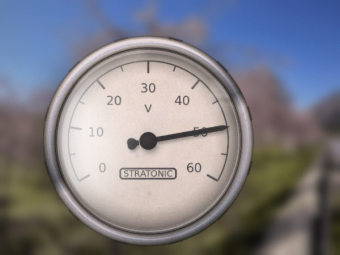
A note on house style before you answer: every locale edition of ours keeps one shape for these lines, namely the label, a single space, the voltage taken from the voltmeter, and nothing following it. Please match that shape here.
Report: 50 V
